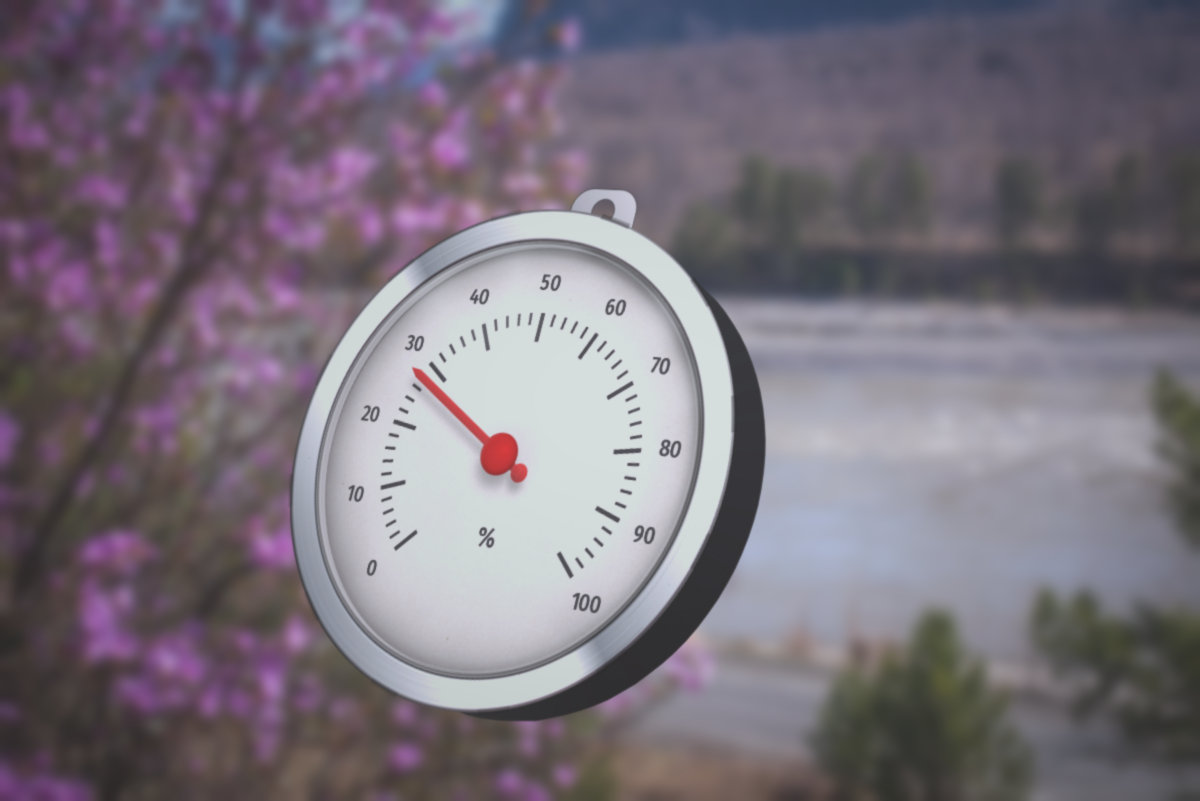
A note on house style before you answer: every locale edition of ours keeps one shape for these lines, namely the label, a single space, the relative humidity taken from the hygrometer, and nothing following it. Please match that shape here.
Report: 28 %
